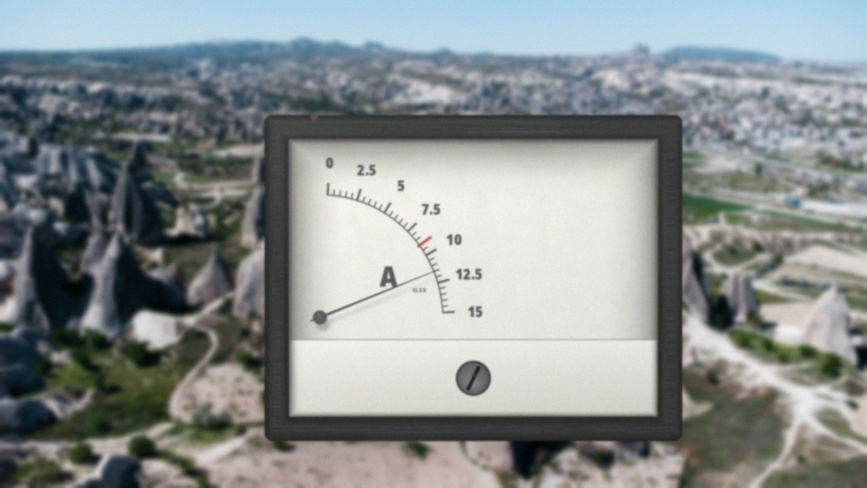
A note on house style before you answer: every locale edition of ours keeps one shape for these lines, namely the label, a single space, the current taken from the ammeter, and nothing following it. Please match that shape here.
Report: 11.5 A
